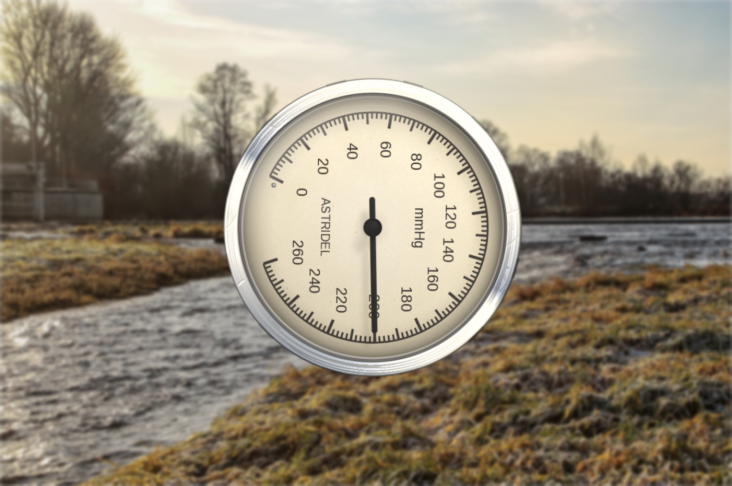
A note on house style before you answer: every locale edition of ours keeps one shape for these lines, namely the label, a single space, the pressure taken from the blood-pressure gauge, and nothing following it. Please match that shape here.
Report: 200 mmHg
